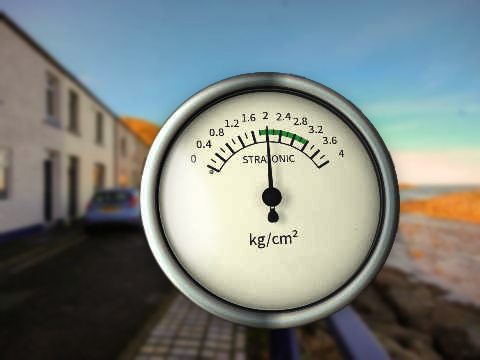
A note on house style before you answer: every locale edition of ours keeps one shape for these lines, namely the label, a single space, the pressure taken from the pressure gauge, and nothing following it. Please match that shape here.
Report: 2 kg/cm²
